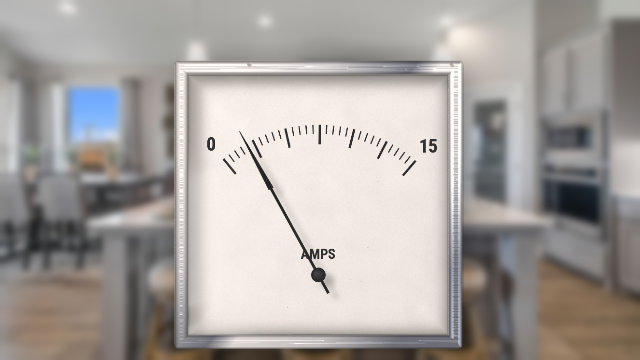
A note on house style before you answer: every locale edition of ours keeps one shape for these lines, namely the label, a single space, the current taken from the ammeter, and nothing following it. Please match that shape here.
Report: 2 A
